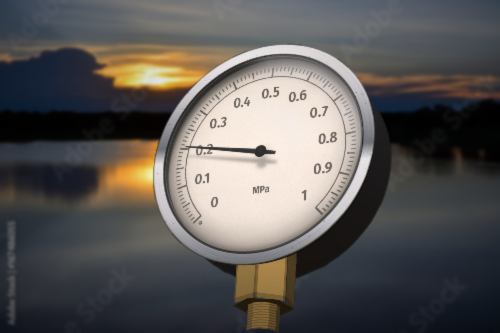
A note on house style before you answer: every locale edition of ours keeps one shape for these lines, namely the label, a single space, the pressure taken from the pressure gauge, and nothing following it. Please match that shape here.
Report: 0.2 MPa
